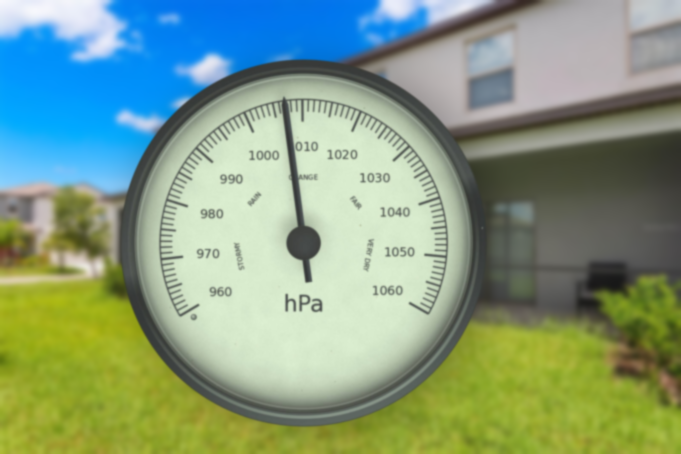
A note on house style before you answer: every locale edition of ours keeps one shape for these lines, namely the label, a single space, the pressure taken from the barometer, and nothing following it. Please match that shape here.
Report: 1007 hPa
